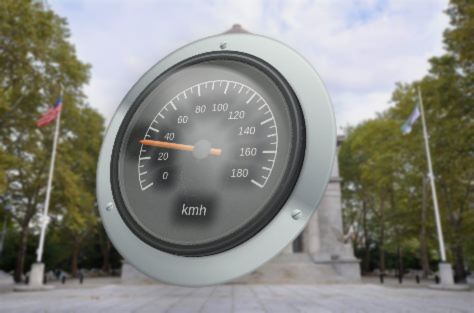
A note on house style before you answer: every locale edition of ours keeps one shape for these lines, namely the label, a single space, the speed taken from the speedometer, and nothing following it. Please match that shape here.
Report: 30 km/h
